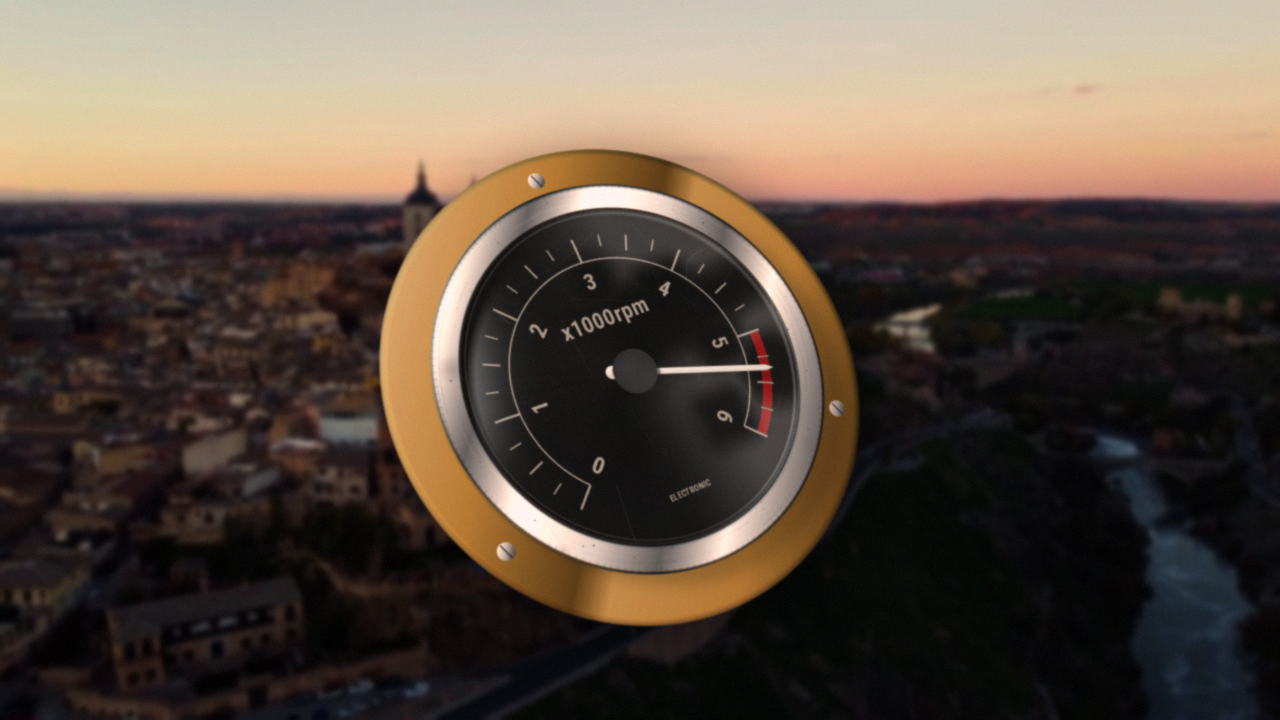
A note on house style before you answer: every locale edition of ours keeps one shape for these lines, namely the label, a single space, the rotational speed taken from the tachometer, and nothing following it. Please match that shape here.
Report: 5375 rpm
